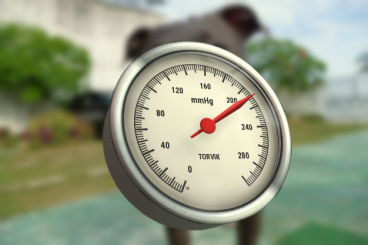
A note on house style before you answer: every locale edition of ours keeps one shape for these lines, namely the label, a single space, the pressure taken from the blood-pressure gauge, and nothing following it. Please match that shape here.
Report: 210 mmHg
